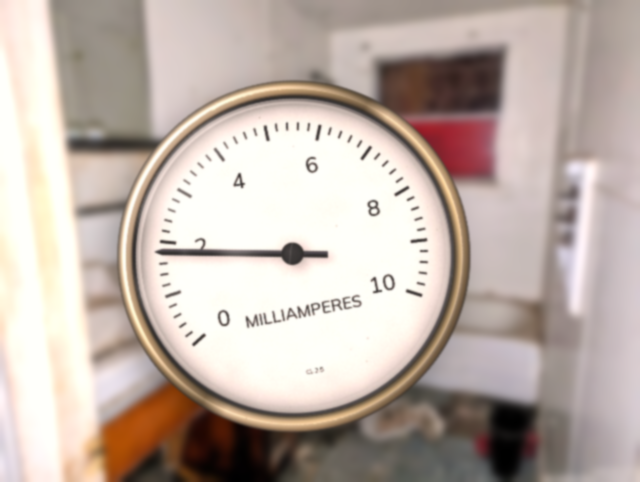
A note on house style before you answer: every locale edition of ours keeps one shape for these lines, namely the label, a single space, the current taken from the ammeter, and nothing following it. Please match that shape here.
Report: 1.8 mA
